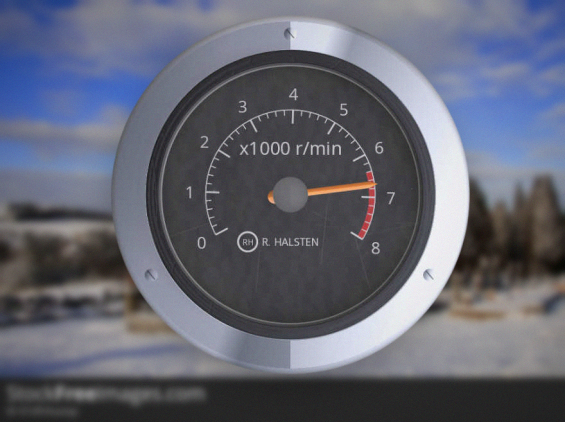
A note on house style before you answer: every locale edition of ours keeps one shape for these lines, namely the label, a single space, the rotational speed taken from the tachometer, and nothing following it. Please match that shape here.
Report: 6700 rpm
